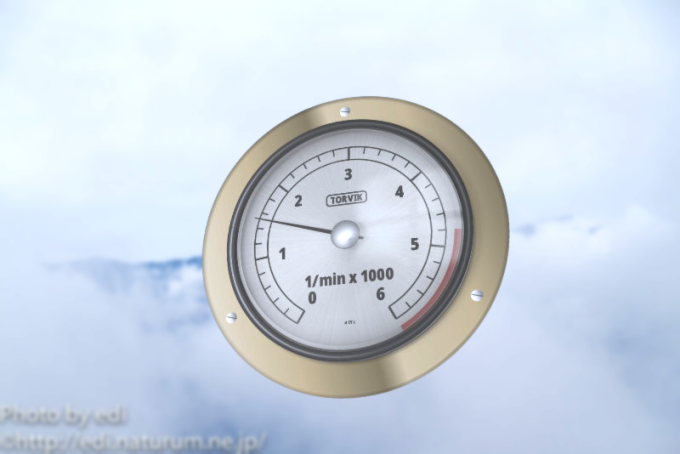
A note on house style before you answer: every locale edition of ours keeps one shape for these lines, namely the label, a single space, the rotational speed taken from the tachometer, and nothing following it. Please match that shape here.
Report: 1500 rpm
